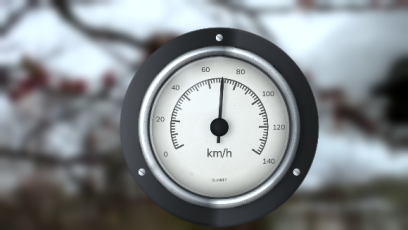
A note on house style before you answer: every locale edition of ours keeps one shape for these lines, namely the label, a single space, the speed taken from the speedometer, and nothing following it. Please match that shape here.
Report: 70 km/h
